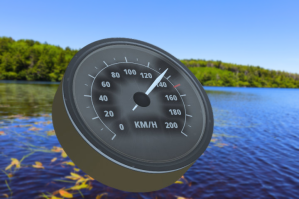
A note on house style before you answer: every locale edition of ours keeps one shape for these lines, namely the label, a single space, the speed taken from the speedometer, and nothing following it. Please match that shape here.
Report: 135 km/h
